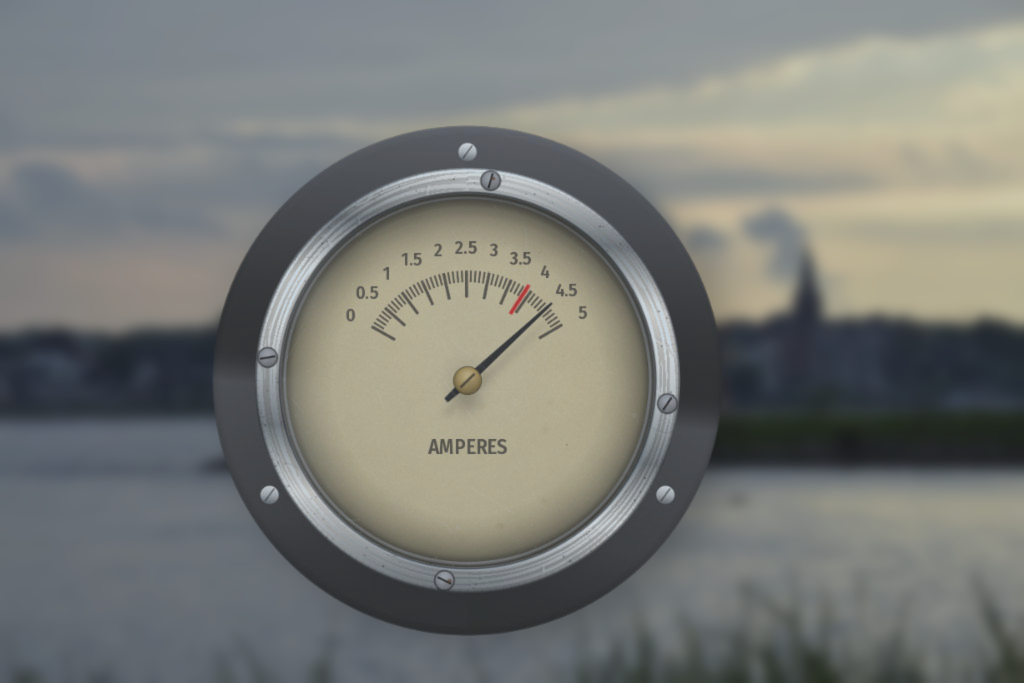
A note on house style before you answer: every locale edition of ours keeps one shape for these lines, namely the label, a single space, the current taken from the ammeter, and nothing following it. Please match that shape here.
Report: 4.5 A
